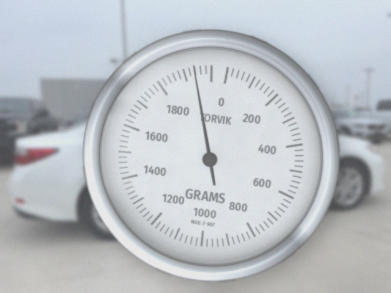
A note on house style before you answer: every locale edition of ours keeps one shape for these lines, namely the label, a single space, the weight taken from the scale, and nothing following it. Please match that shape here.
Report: 1940 g
